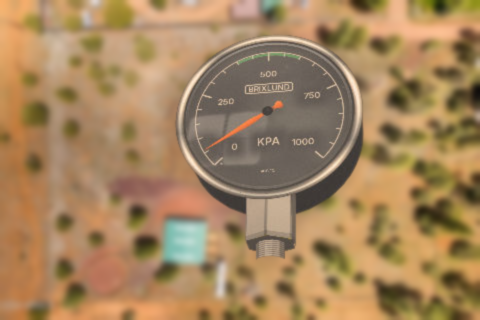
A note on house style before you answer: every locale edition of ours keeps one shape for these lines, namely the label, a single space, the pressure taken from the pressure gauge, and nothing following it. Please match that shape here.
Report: 50 kPa
